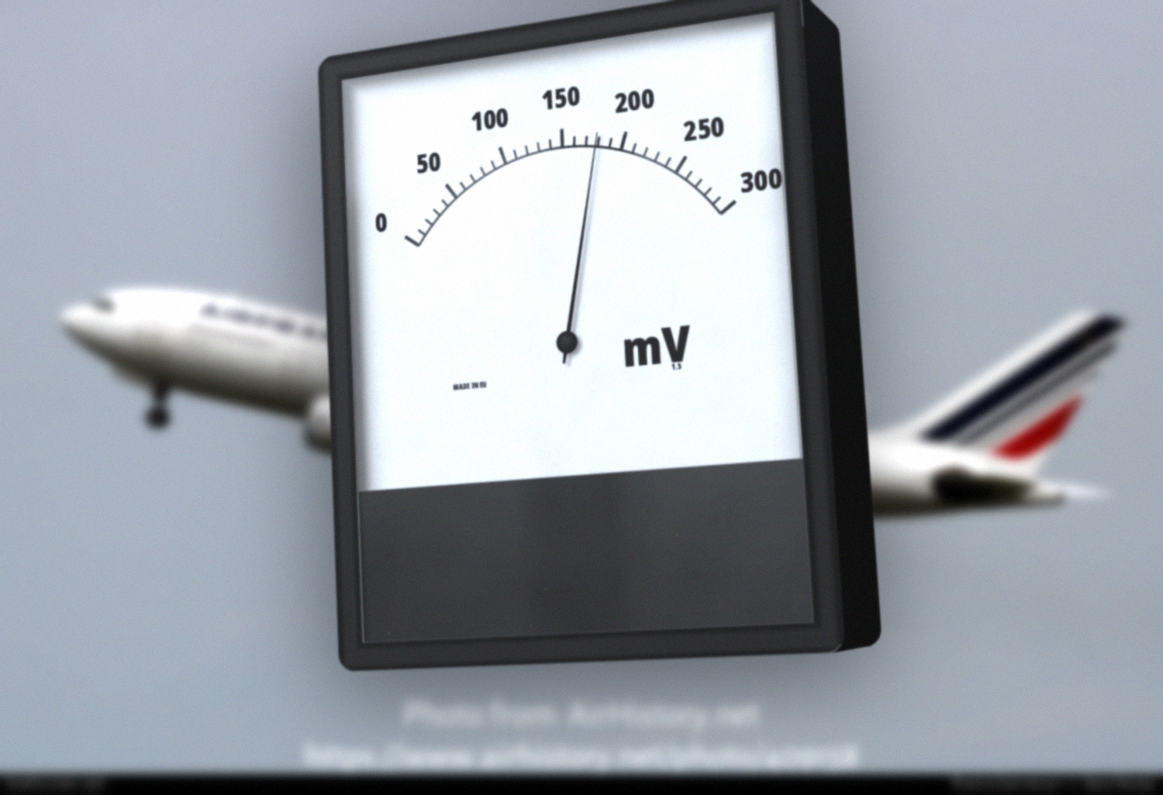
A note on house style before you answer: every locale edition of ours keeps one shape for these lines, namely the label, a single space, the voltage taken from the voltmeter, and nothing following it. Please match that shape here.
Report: 180 mV
